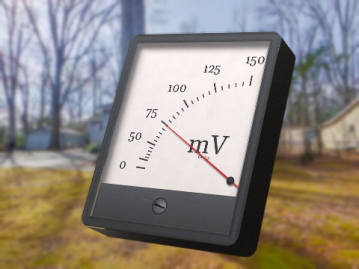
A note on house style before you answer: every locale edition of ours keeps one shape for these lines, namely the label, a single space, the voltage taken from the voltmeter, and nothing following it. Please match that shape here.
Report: 75 mV
